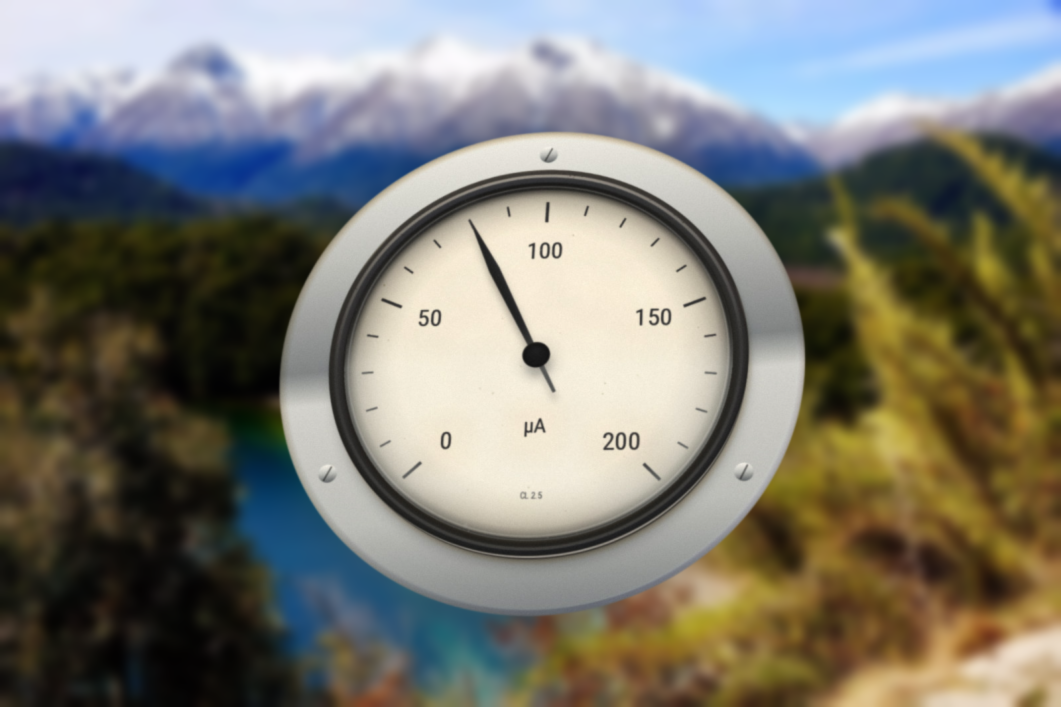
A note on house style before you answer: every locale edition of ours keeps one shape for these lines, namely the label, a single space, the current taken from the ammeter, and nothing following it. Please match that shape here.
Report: 80 µA
